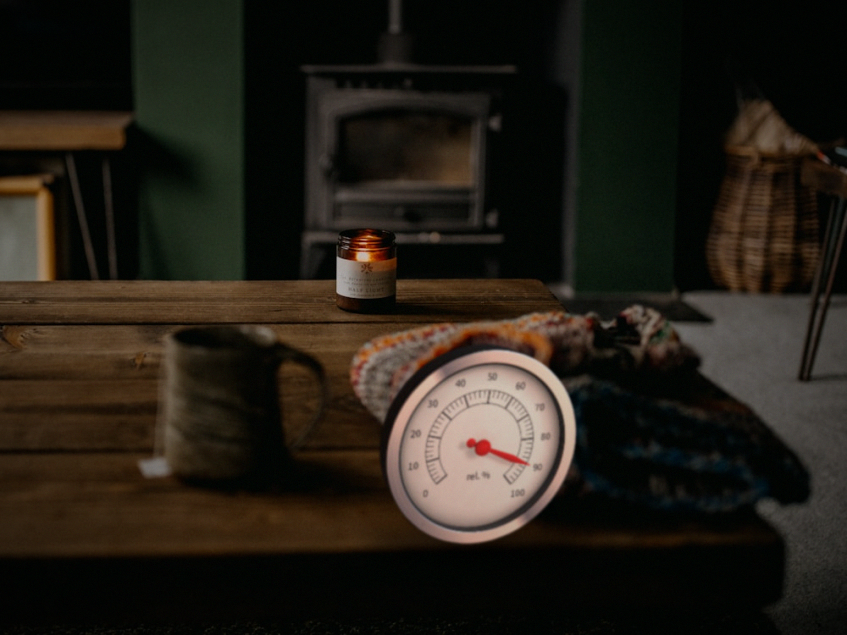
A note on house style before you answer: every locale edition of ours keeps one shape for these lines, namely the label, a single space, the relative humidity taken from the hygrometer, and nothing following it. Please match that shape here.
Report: 90 %
